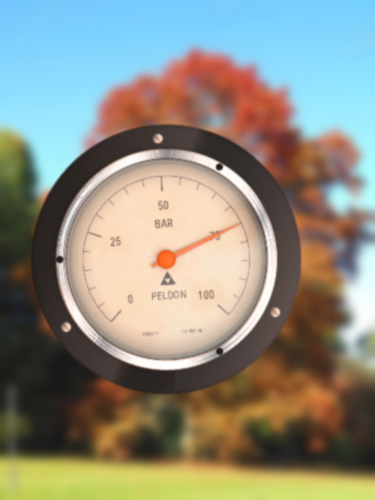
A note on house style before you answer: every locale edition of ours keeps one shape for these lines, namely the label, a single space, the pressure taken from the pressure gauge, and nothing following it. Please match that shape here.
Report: 75 bar
